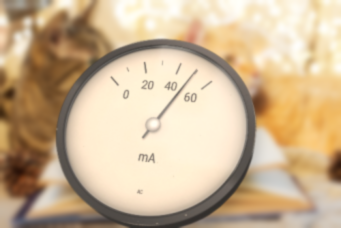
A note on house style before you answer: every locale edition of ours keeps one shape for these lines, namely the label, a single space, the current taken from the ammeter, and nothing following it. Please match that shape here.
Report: 50 mA
